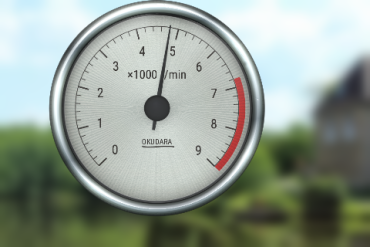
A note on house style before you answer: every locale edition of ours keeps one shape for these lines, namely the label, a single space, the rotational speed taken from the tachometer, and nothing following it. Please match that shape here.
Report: 4800 rpm
